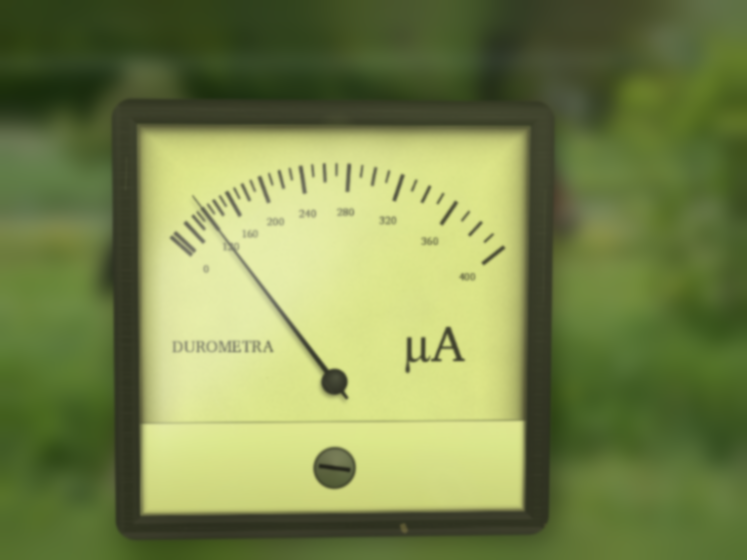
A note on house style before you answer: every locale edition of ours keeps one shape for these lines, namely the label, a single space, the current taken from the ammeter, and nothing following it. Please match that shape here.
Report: 120 µA
